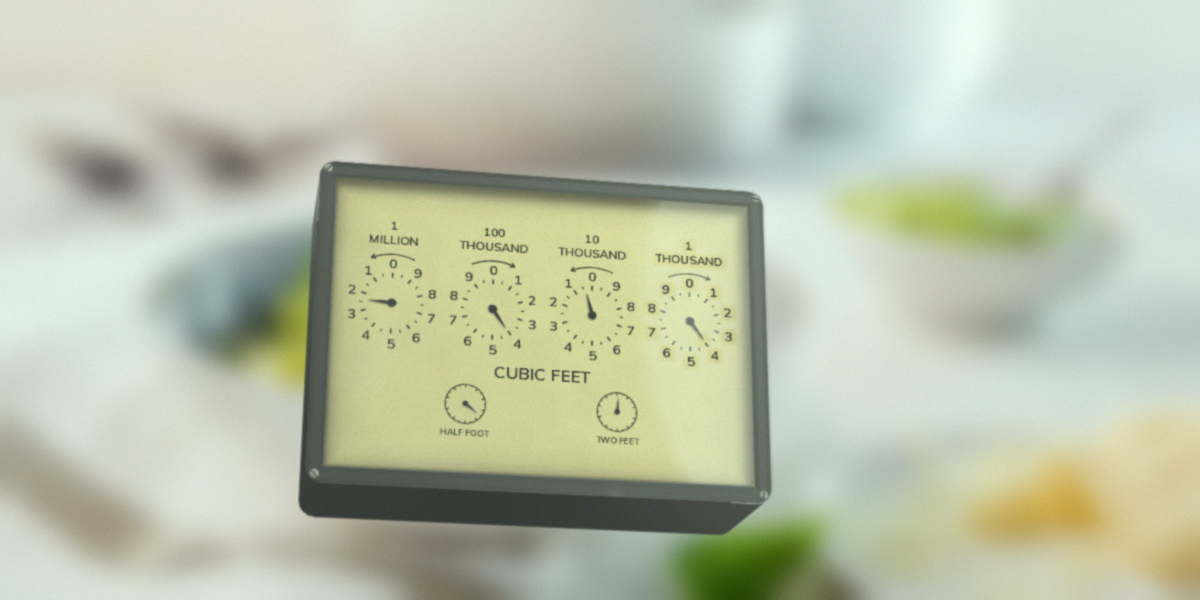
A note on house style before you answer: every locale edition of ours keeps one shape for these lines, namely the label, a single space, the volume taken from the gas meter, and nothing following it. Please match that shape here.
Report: 240400 ft³
